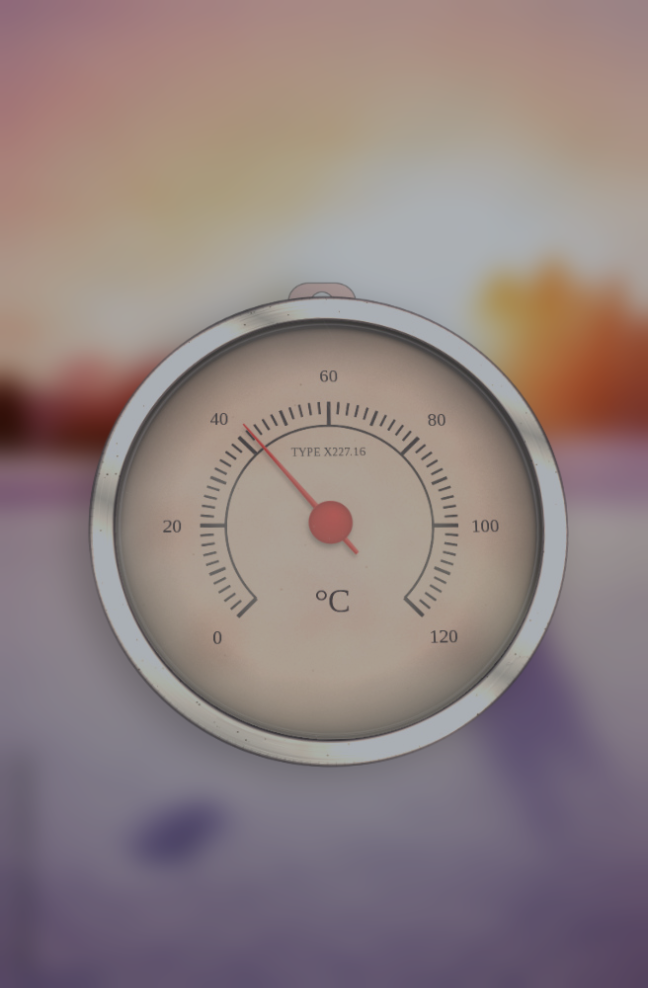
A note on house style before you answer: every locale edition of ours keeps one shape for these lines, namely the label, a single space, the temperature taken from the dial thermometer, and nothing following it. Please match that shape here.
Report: 42 °C
